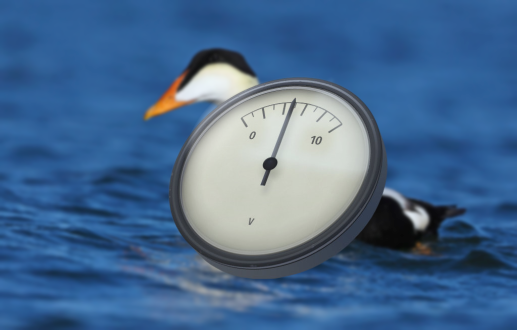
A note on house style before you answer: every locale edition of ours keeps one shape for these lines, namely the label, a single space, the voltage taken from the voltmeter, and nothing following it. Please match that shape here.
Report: 5 V
